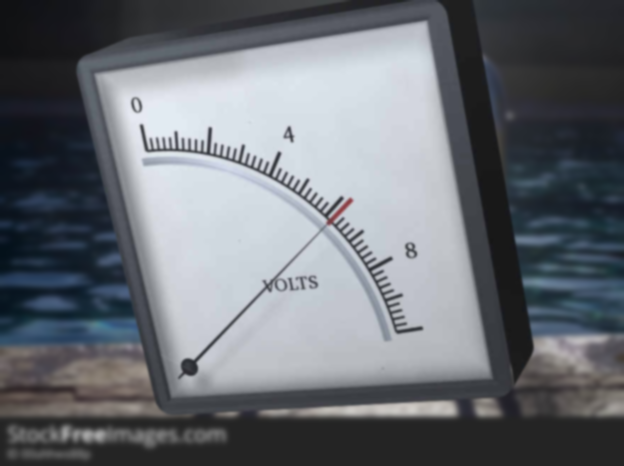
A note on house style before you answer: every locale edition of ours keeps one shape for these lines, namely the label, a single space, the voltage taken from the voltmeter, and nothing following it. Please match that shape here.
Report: 6.2 V
